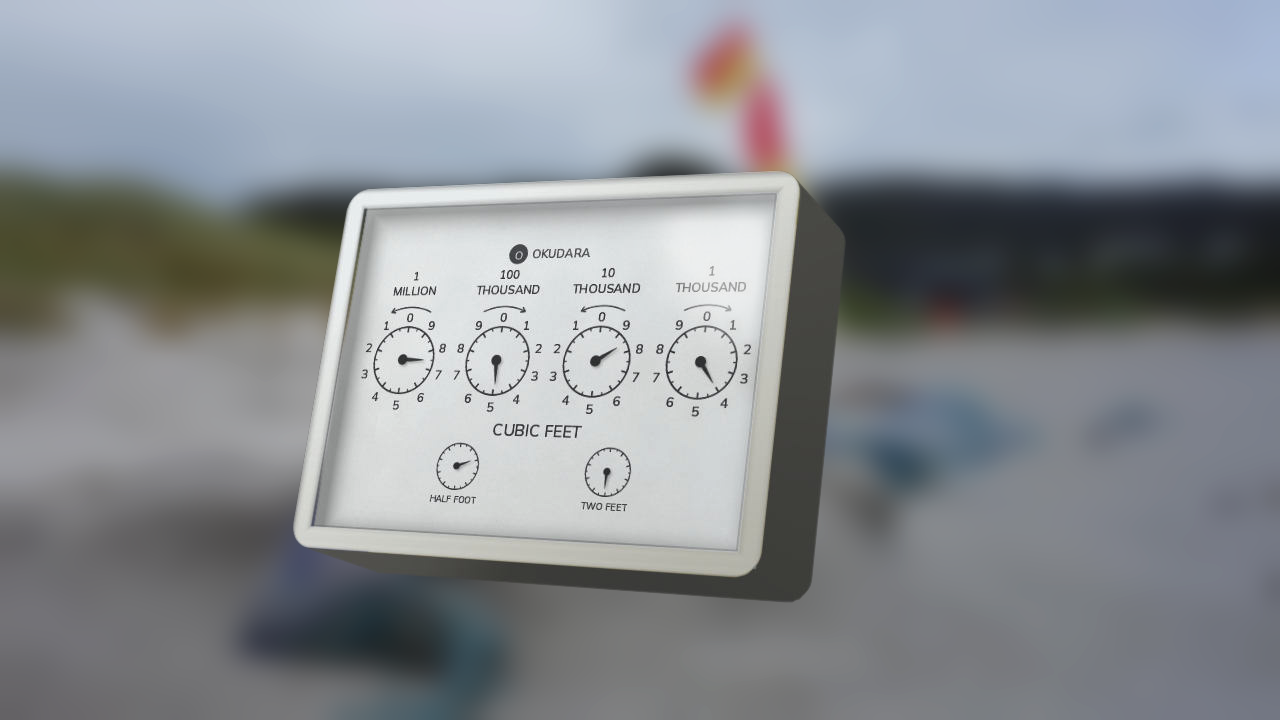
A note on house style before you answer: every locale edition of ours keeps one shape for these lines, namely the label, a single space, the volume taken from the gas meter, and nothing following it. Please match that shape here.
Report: 748400 ft³
